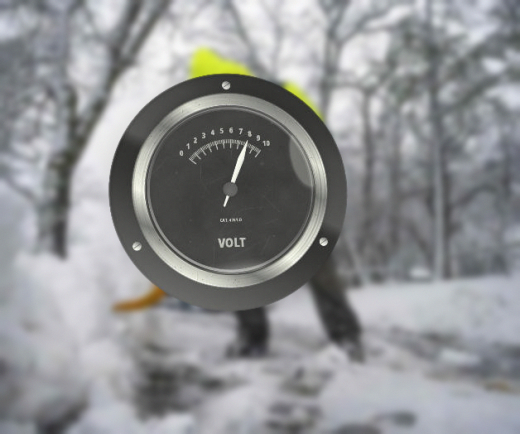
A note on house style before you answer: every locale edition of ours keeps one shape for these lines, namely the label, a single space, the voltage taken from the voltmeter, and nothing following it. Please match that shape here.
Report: 8 V
